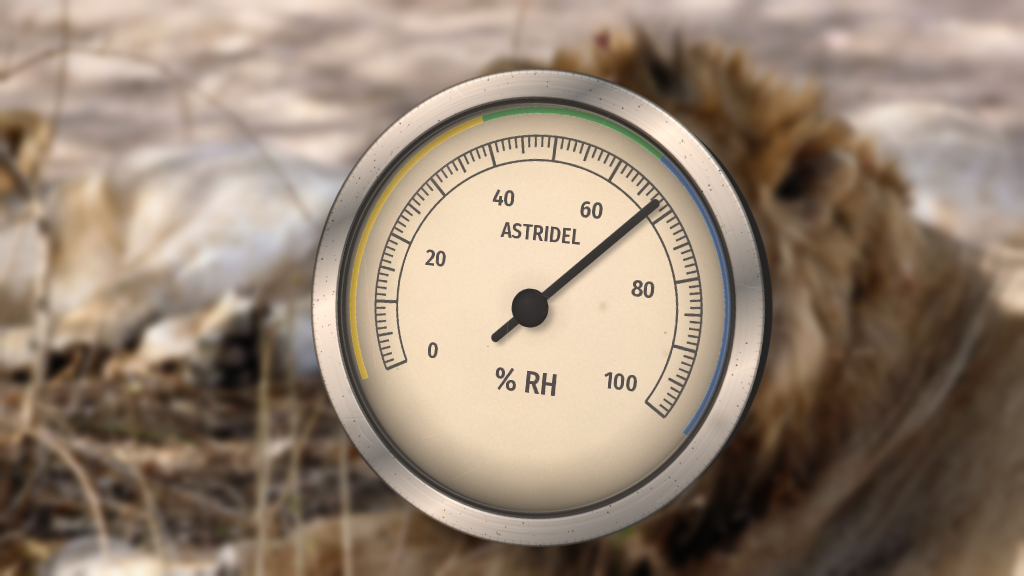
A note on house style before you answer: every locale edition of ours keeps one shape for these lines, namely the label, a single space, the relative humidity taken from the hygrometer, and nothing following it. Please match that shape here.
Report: 68 %
